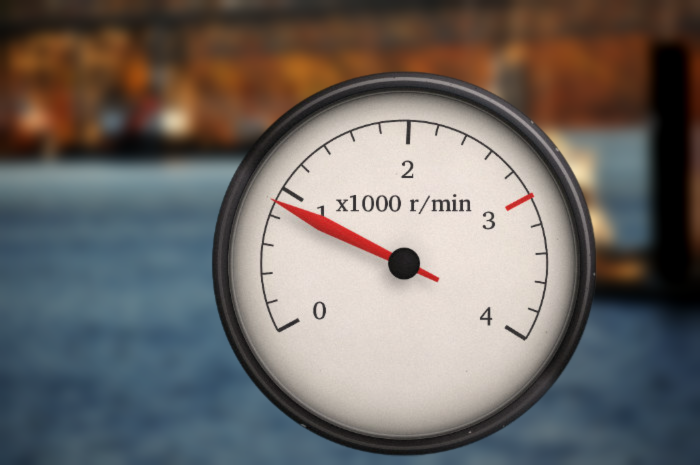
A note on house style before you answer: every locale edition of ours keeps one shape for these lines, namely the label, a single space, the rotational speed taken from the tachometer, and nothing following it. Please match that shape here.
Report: 900 rpm
